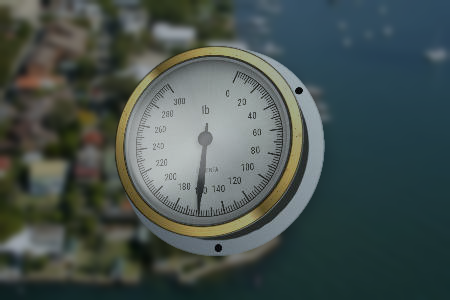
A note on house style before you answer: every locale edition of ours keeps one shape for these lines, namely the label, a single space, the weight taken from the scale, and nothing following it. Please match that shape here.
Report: 160 lb
